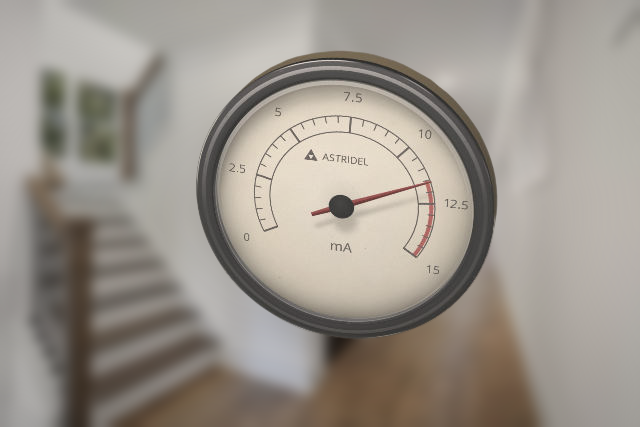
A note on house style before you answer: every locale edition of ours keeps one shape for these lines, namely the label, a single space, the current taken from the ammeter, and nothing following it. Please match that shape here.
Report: 11.5 mA
